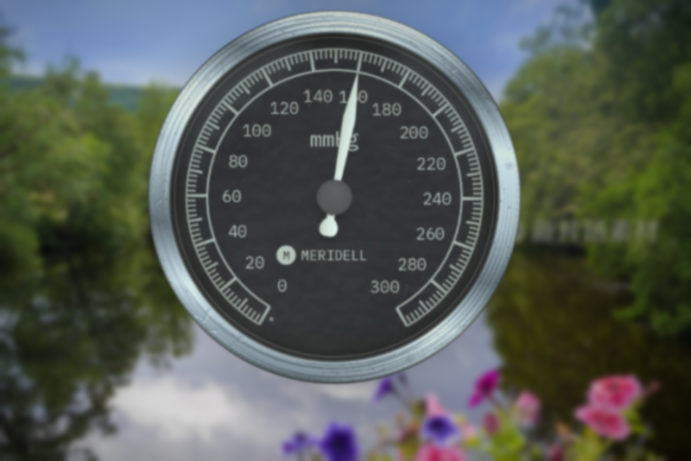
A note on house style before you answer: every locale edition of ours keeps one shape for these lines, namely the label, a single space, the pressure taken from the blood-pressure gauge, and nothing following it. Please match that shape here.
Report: 160 mmHg
